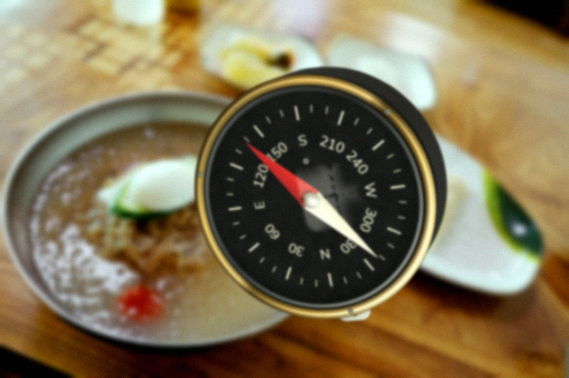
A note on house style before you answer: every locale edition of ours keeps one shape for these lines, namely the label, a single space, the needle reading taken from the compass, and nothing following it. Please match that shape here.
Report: 140 °
